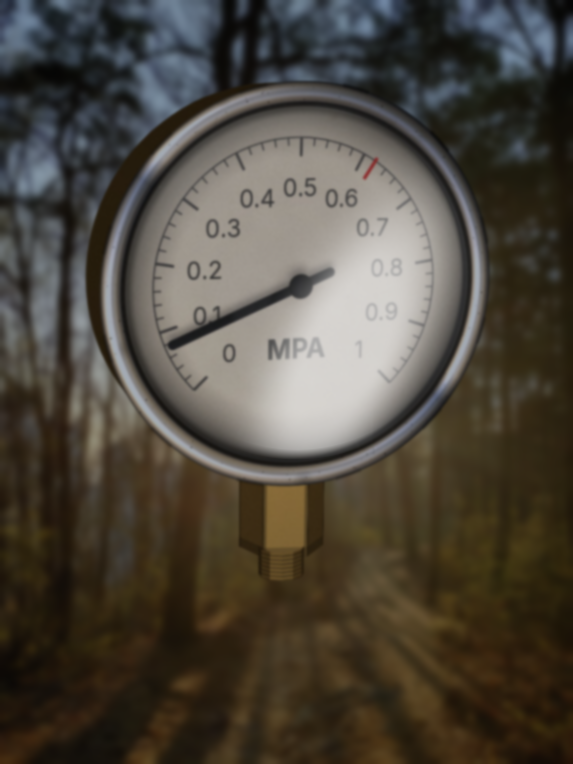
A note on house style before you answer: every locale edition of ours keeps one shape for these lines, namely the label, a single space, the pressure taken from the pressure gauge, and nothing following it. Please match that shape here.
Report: 0.08 MPa
